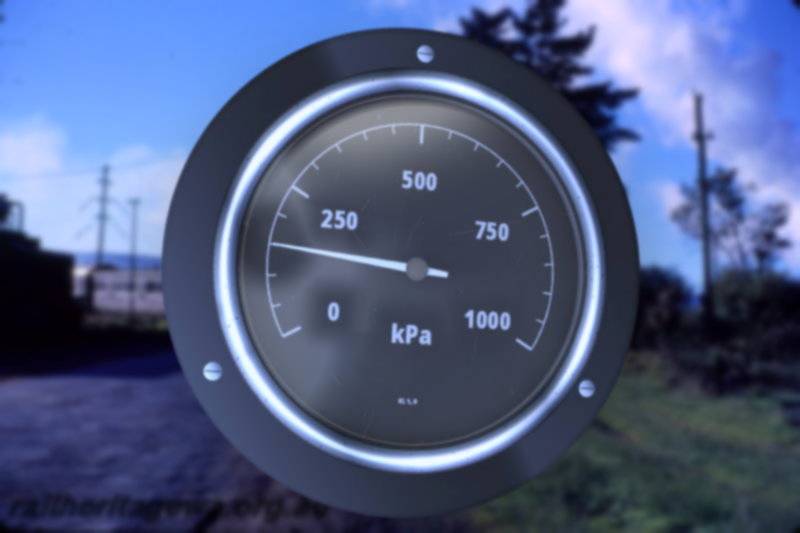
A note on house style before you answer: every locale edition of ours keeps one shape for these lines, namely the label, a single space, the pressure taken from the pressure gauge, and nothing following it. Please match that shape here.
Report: 150 kPa
